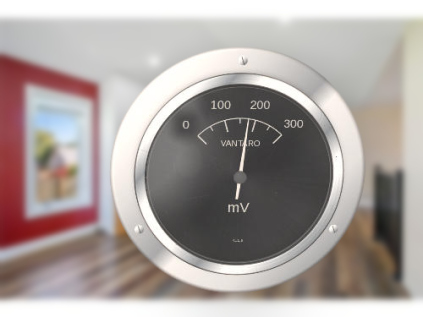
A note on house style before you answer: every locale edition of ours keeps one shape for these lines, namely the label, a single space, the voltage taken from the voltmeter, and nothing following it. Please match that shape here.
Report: 175 mV
